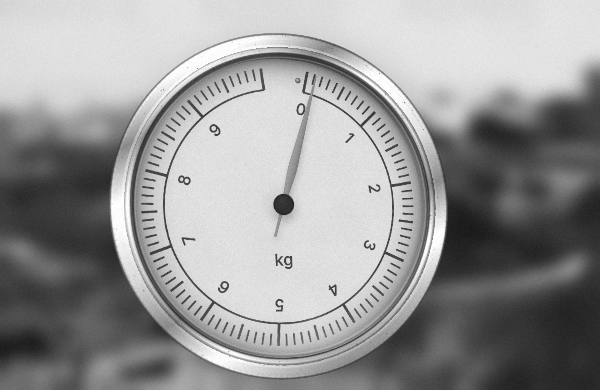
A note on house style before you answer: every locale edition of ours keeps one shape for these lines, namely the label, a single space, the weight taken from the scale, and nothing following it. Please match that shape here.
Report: 0.1 kg
